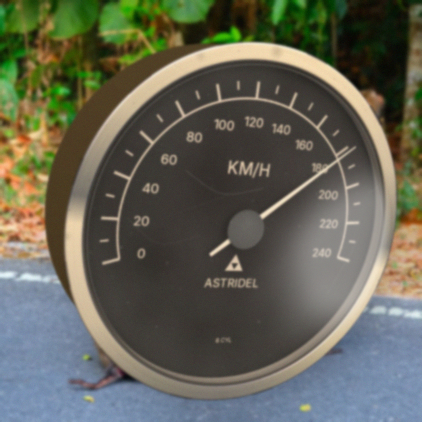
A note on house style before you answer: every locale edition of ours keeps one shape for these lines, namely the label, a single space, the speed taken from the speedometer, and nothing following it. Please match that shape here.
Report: 180 km/h
